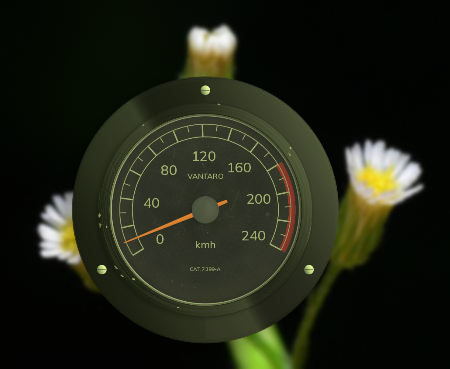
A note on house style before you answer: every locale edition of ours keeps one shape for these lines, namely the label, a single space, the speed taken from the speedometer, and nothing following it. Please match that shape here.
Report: 10 km/h
